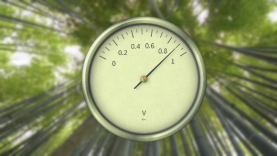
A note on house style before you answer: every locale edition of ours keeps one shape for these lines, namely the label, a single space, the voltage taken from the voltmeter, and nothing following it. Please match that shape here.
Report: 0.9 V
